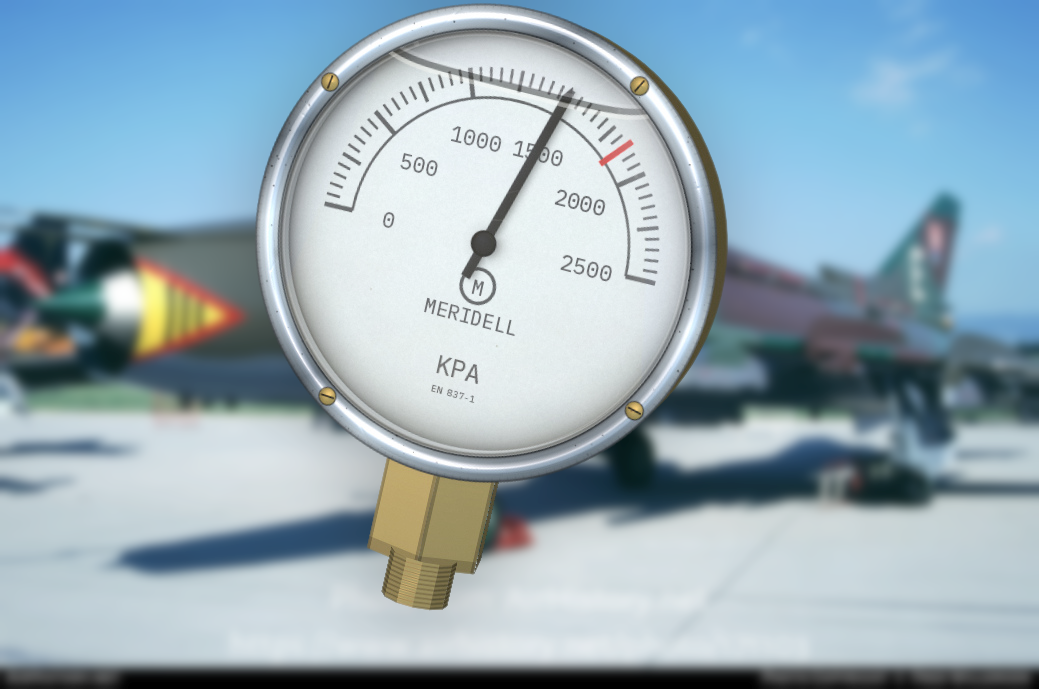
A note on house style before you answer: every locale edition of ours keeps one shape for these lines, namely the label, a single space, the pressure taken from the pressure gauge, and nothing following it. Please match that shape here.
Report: 1500 kPa
